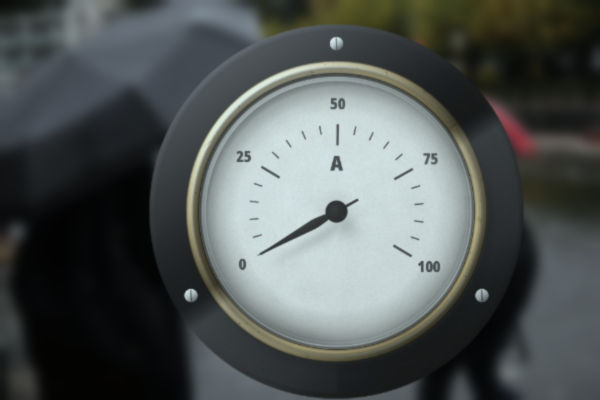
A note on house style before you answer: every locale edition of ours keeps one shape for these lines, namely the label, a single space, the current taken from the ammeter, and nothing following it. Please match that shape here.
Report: 0 A
